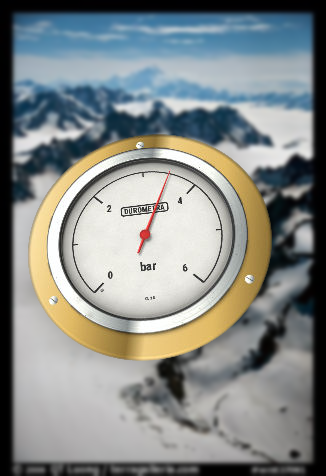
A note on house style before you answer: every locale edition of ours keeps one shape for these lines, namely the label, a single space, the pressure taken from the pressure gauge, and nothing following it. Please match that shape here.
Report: 3.5 bar
